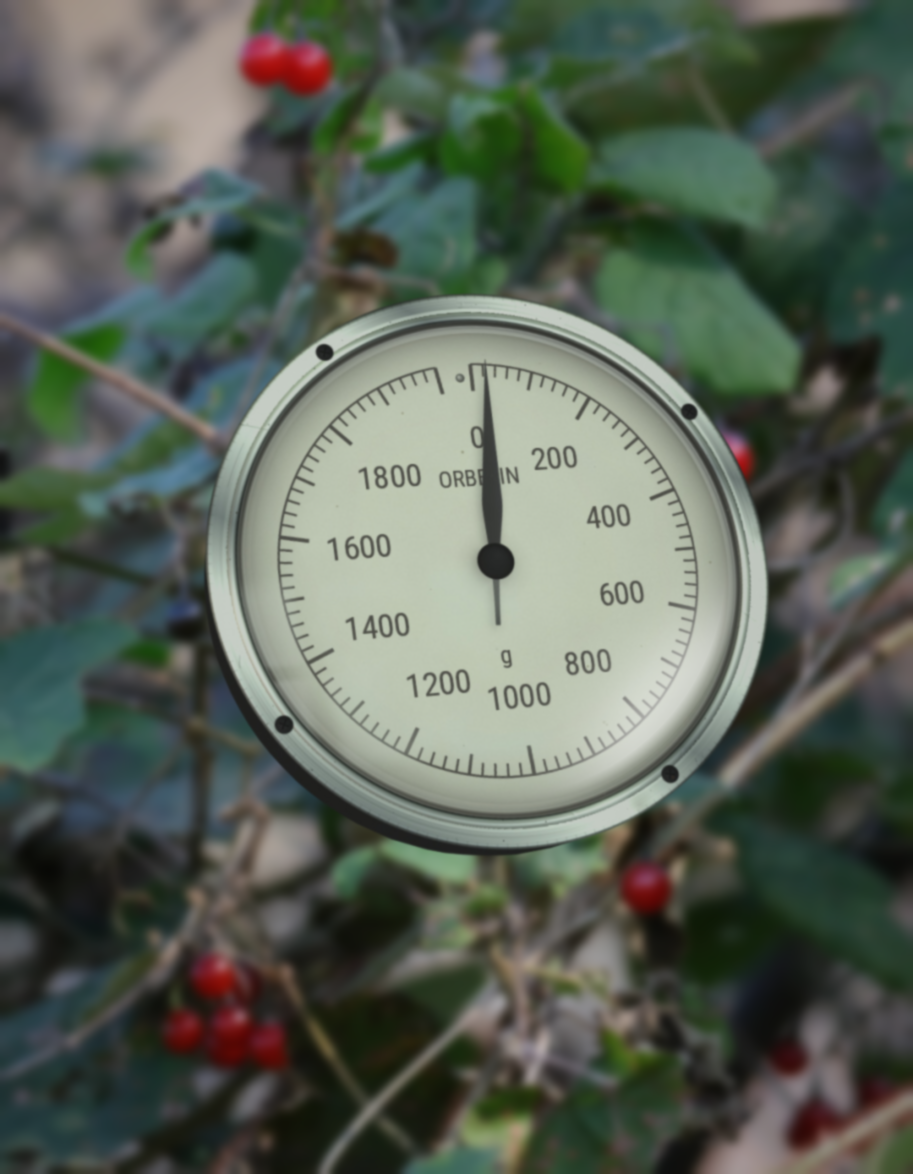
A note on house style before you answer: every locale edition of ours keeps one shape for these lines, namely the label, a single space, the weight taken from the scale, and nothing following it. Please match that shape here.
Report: 20 g
